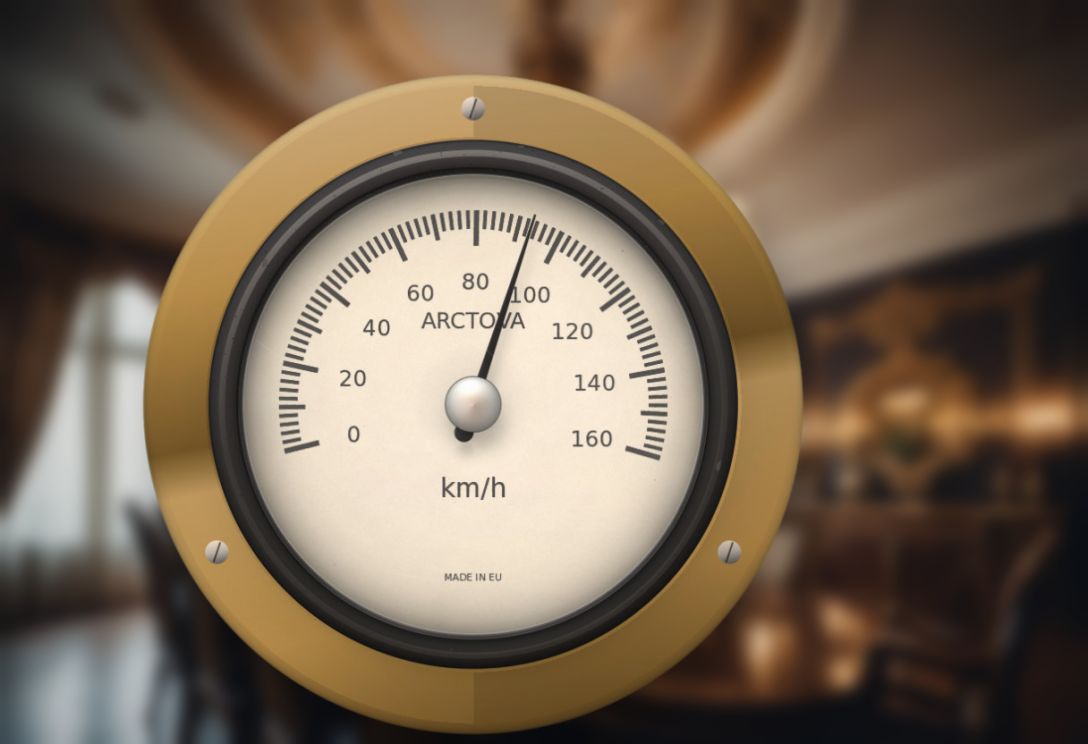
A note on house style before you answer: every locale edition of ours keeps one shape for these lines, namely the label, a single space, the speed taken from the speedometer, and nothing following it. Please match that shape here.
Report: 93 km/h
